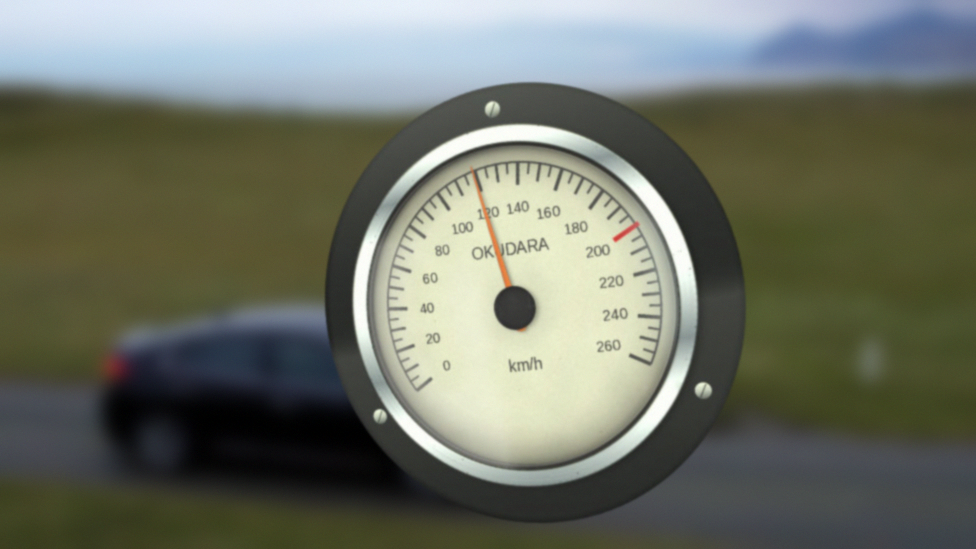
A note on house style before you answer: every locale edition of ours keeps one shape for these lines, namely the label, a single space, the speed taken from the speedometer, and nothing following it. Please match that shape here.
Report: 120 km/h
